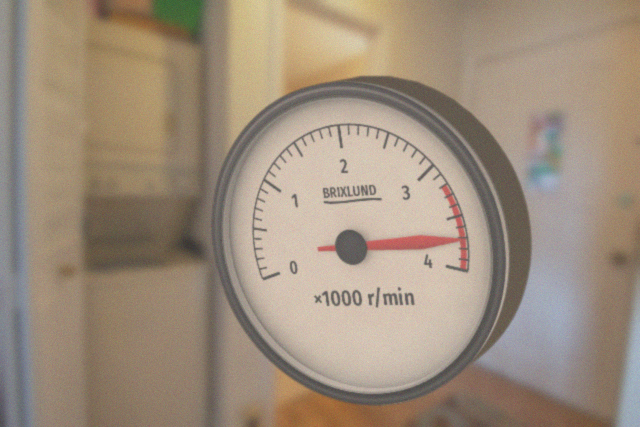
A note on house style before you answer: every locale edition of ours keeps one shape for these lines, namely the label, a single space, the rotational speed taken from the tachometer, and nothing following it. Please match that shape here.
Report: 3700 rpm
